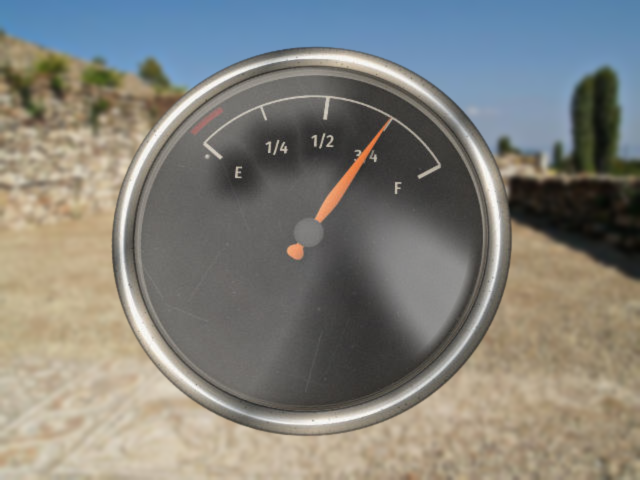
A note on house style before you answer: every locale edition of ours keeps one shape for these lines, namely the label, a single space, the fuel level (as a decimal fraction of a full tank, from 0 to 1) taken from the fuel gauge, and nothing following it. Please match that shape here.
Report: 0.75
